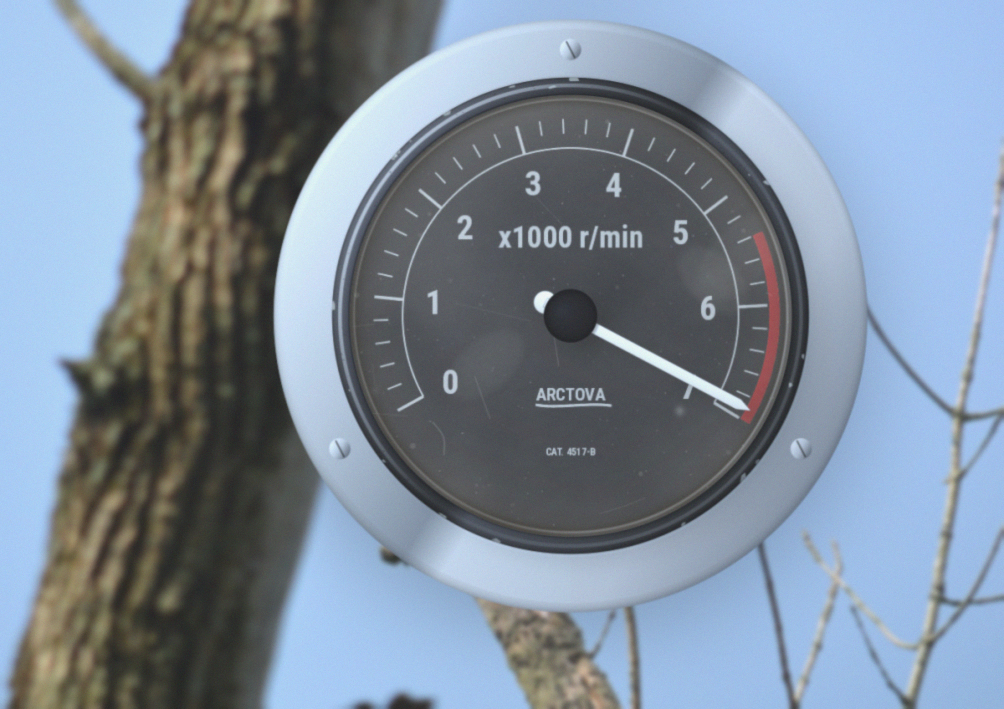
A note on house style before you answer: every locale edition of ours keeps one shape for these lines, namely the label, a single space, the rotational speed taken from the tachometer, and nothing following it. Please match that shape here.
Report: 6900 rpm
